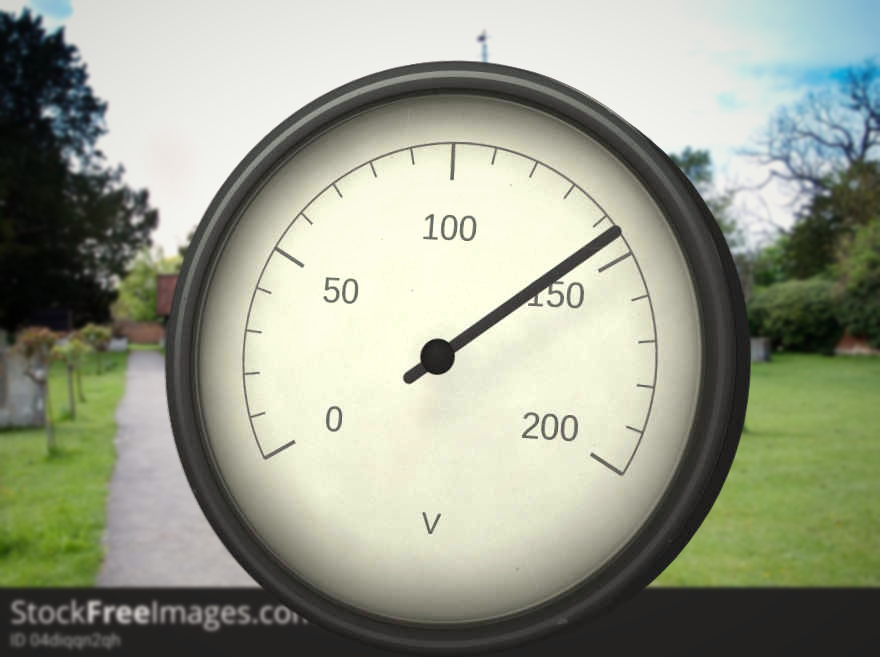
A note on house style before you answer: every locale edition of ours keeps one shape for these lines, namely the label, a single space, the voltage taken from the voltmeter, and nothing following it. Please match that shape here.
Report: 145 V
